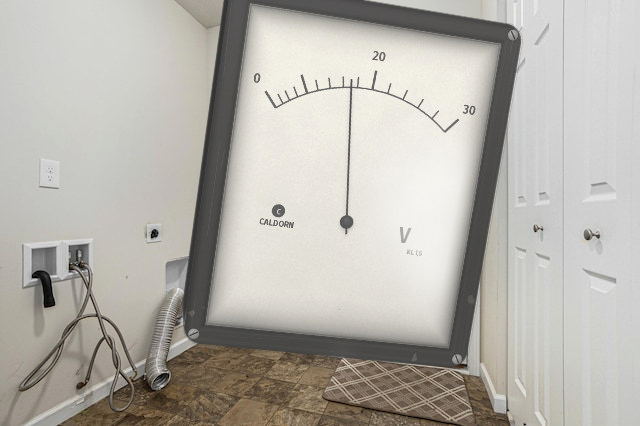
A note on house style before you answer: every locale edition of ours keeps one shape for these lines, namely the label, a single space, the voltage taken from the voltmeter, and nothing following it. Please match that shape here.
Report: 17 V
